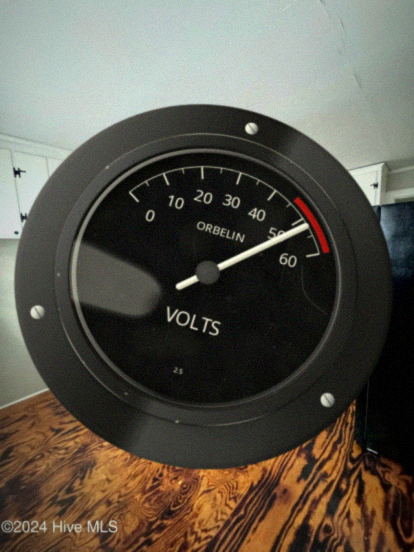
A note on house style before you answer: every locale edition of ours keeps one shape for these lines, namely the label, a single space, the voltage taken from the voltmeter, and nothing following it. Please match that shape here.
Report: 52.5 V
